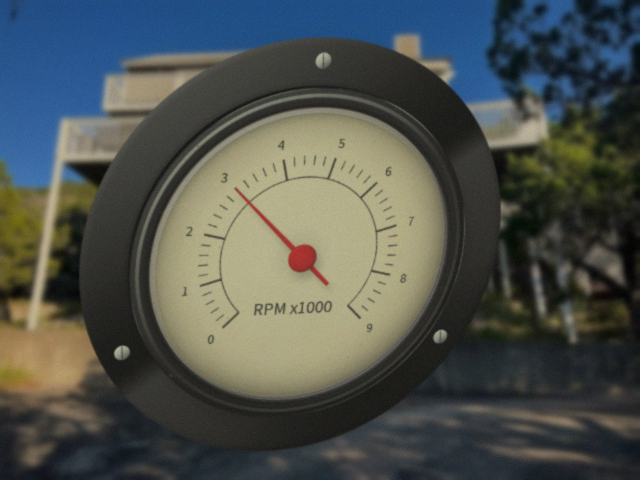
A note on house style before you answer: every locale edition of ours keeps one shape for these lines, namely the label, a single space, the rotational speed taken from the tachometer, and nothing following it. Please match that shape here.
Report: 3000 rpm
